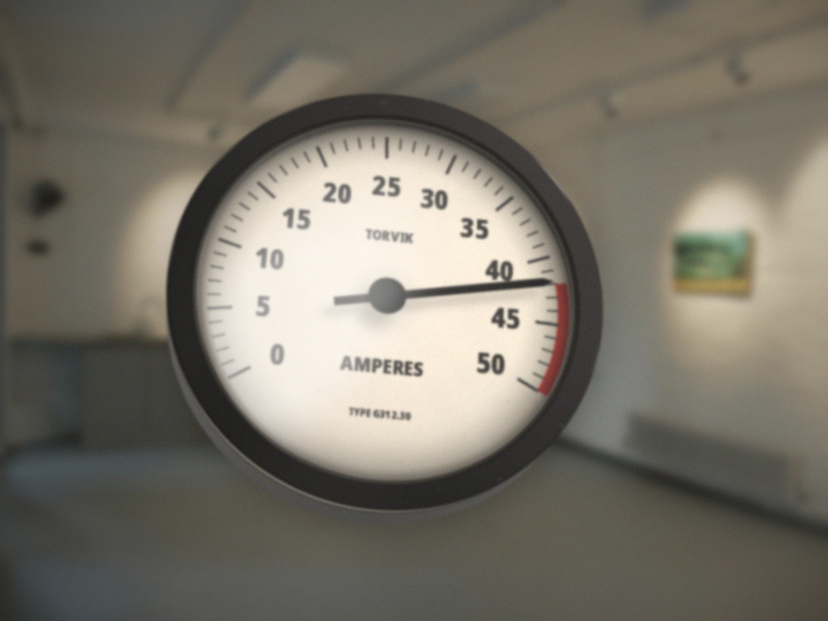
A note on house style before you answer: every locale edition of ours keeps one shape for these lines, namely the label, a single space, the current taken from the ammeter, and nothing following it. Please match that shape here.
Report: 42 A
